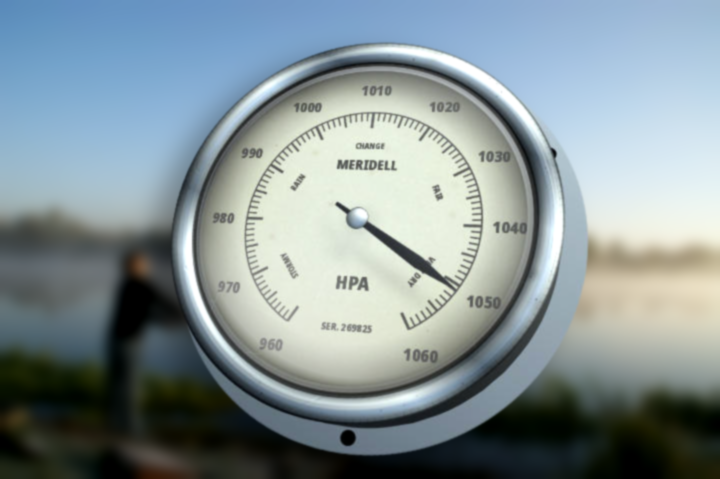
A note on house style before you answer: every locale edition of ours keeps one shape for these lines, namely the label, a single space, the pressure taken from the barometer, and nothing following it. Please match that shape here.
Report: 1051 hPa
